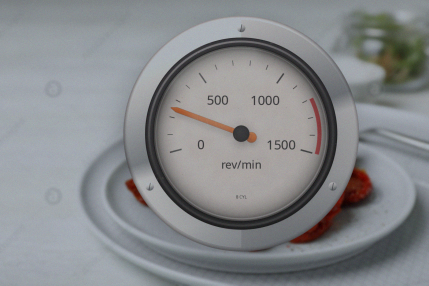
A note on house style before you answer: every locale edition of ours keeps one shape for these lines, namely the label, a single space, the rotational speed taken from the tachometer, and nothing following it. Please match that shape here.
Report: 250 rpm
